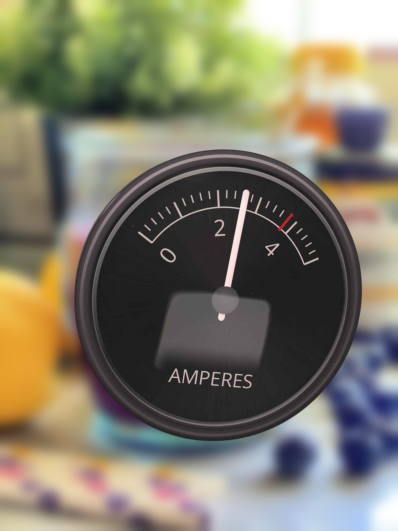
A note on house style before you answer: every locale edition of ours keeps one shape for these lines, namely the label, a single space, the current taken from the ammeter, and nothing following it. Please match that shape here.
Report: 2.6 A
